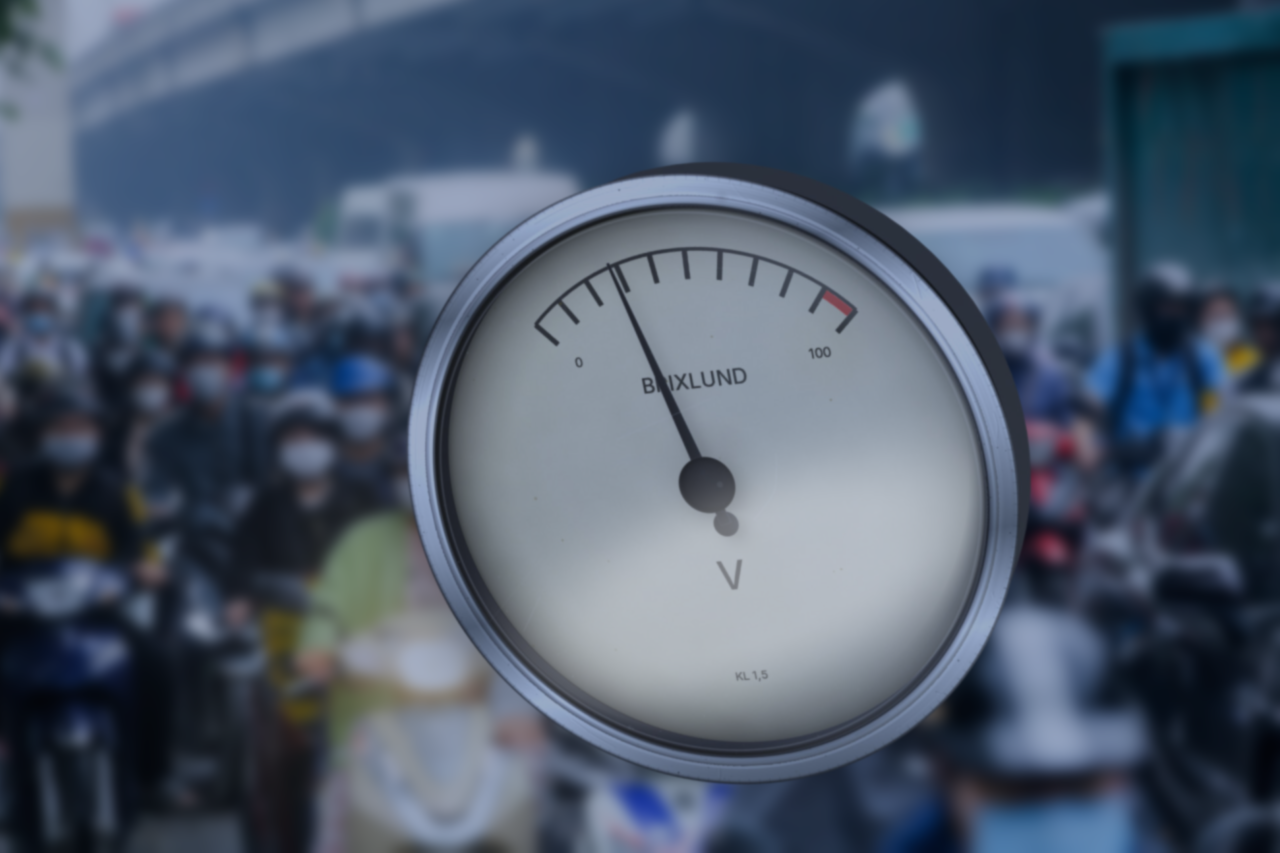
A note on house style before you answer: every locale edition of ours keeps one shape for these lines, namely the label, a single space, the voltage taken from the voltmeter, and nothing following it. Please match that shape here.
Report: 30 V
